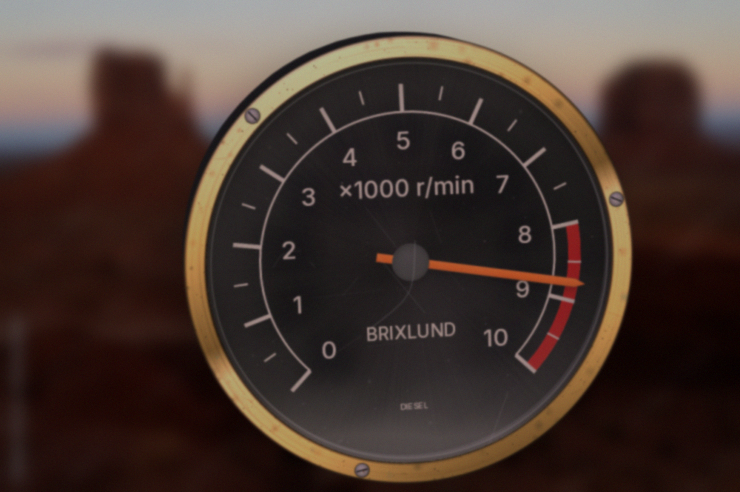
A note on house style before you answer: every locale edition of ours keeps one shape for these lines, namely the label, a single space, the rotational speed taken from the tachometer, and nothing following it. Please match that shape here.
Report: 8750 rpm
